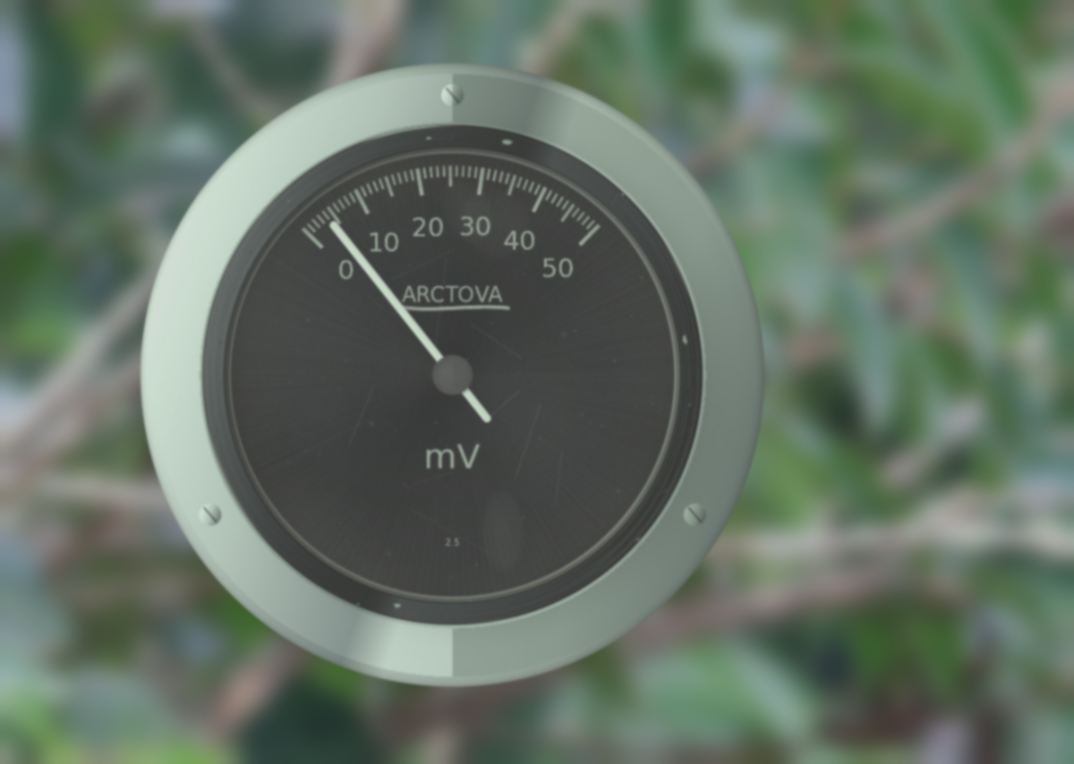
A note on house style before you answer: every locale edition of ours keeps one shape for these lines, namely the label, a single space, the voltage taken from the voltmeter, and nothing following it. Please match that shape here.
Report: 4 mV
